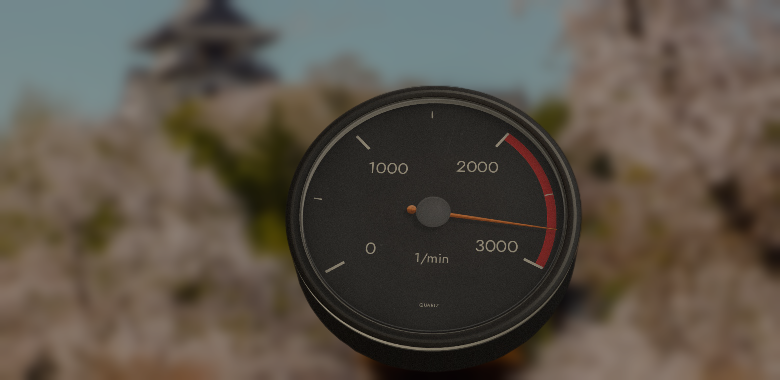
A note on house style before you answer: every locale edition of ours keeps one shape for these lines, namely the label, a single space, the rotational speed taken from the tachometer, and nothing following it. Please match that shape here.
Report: 2750 rpm
